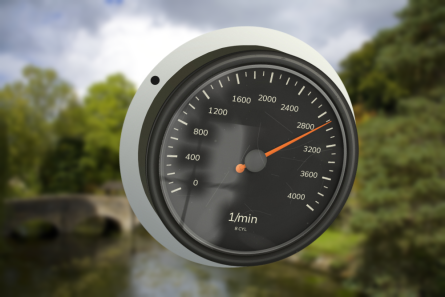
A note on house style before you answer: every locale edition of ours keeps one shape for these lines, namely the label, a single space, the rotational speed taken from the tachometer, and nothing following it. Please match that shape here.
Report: 2900 rpm
